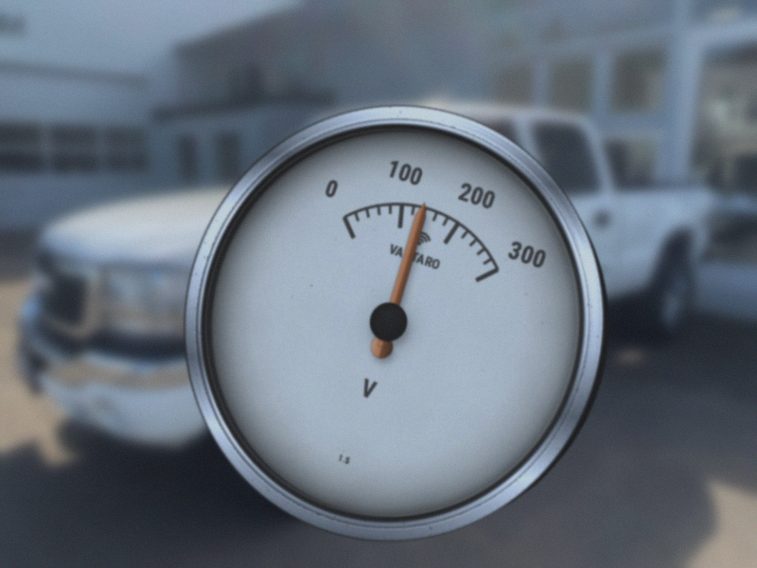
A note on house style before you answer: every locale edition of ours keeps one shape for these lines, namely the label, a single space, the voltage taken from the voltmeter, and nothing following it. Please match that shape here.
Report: 140 V
